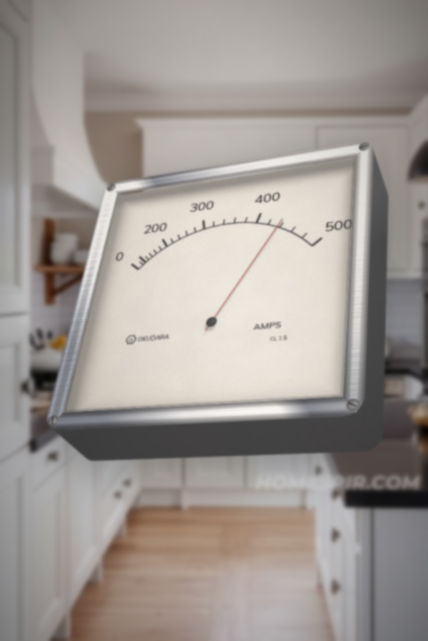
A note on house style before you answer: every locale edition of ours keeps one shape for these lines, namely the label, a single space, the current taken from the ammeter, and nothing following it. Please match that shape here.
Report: 440 A
